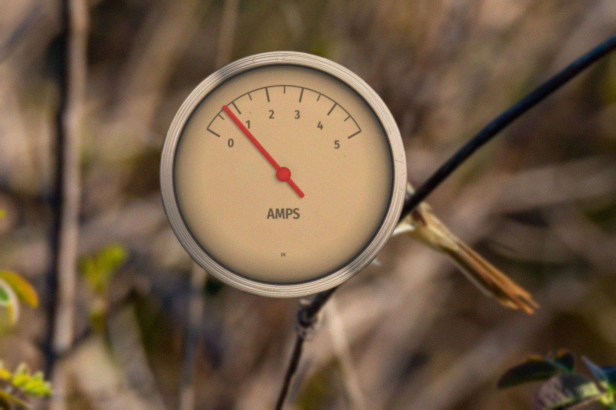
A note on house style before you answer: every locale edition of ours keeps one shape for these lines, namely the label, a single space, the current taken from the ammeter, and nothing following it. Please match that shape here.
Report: 0.75 A
